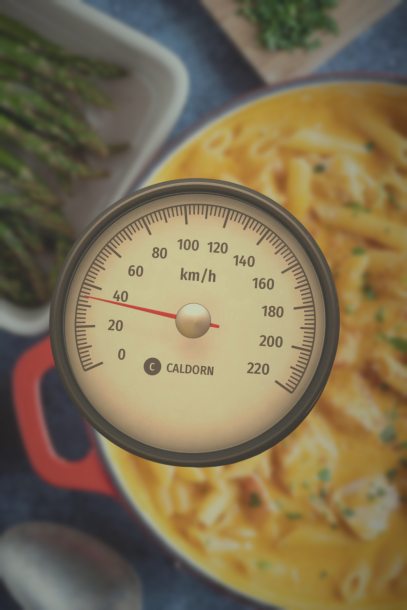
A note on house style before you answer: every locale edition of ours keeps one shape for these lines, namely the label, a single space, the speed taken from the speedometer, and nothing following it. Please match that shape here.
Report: 34 km/h
